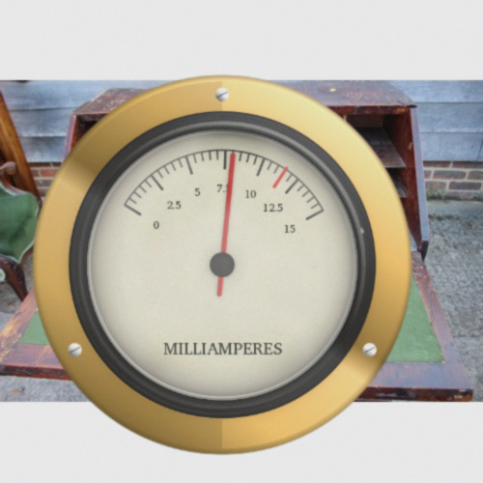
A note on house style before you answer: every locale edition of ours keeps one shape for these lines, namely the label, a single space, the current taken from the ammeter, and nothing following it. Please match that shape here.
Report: 8 mA
